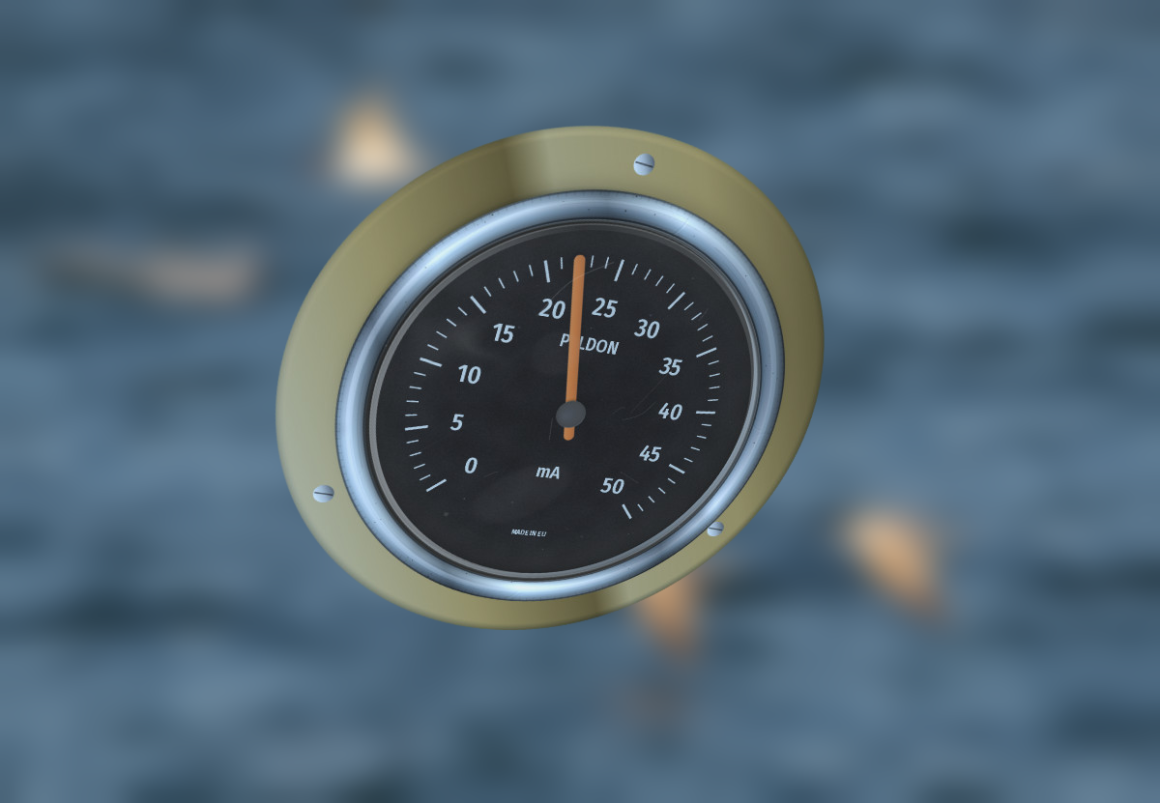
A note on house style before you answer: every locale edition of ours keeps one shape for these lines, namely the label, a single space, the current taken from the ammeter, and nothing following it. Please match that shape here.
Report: 22 mA
